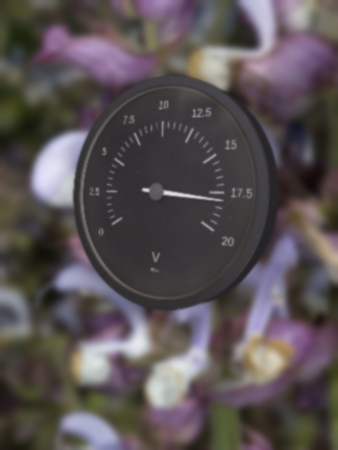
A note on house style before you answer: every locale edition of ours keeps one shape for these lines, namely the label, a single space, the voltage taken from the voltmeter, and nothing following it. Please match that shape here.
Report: 18 V
